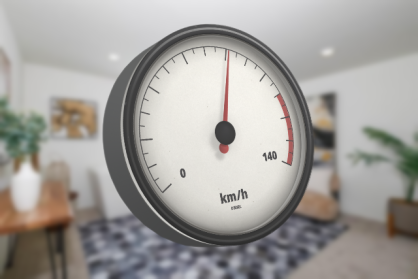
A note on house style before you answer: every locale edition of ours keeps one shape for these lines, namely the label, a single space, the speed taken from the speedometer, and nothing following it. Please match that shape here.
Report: 80 km/h
